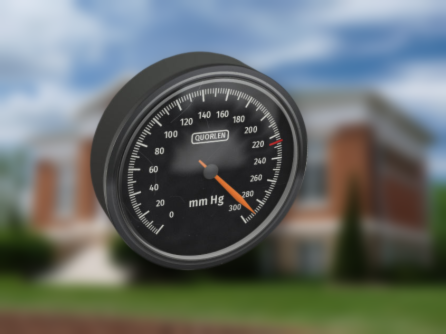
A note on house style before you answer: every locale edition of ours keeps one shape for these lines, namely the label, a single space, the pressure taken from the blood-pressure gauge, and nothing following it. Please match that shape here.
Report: 290 mmHg
